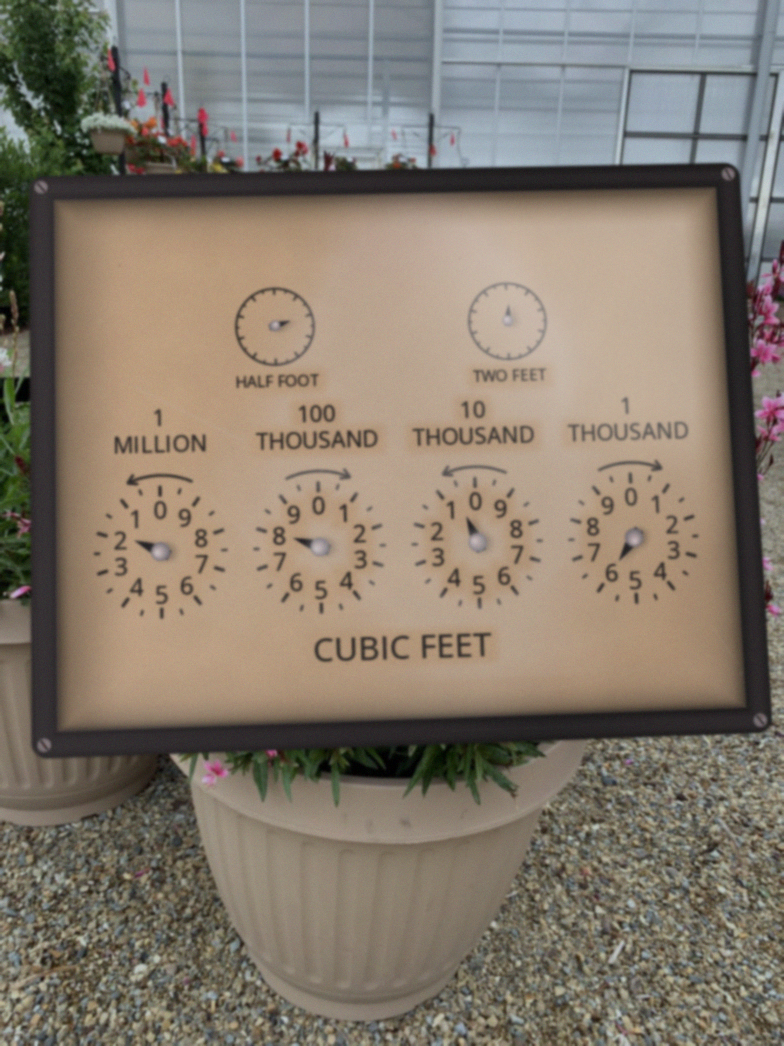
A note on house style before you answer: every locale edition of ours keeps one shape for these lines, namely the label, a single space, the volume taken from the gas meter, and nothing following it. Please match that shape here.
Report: 180600 ft³
